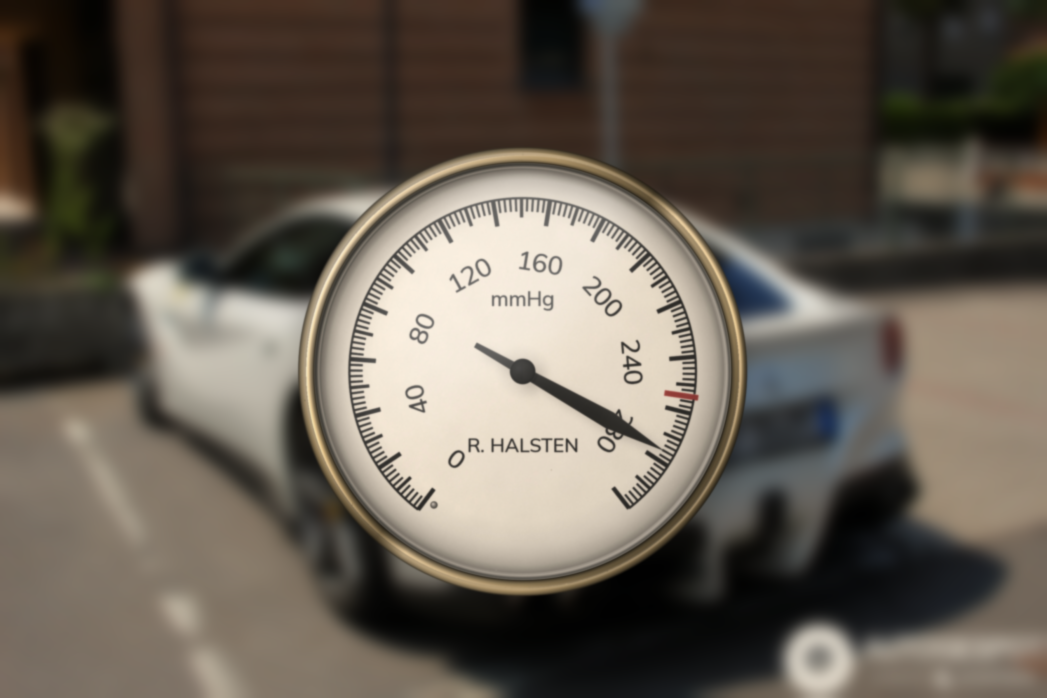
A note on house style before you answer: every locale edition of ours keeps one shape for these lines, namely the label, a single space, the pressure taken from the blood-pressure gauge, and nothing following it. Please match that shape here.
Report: 276 mmHg
